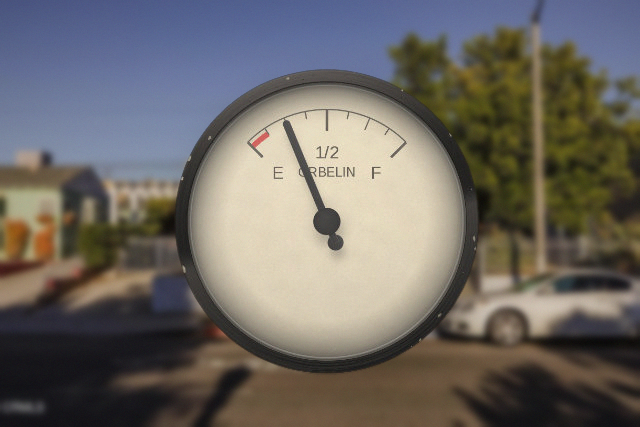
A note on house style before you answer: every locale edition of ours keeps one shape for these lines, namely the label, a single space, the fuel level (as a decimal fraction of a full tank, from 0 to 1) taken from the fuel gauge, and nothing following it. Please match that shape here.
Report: 0.25
